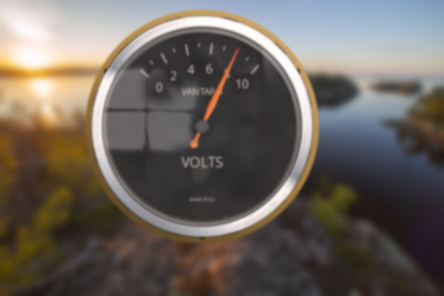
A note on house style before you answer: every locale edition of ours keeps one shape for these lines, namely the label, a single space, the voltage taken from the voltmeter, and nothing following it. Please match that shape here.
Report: 8 V
